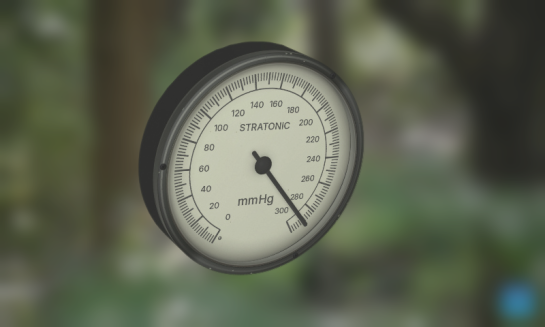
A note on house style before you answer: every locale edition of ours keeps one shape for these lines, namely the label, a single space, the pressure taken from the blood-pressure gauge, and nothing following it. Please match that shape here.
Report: 290 mmHg
